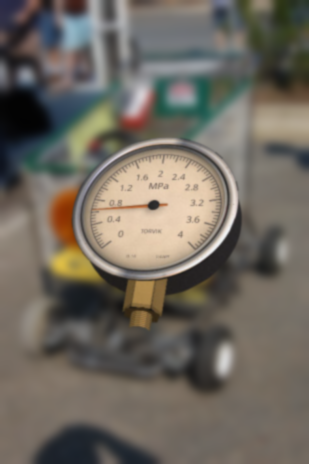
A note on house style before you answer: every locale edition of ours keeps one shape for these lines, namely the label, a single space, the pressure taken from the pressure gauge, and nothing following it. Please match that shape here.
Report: 0.6 MPa
